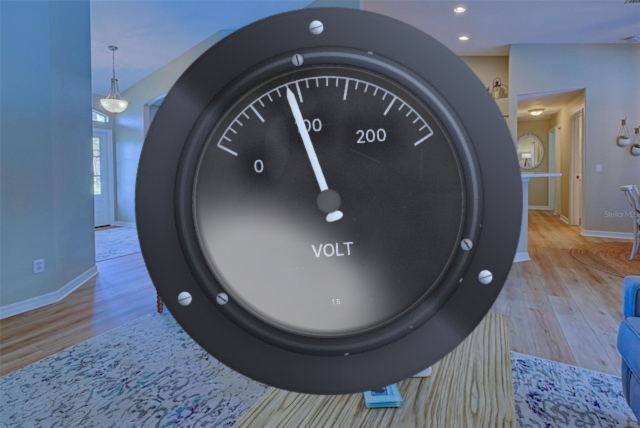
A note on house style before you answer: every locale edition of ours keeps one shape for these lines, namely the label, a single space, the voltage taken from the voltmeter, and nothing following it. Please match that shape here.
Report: 90 V
